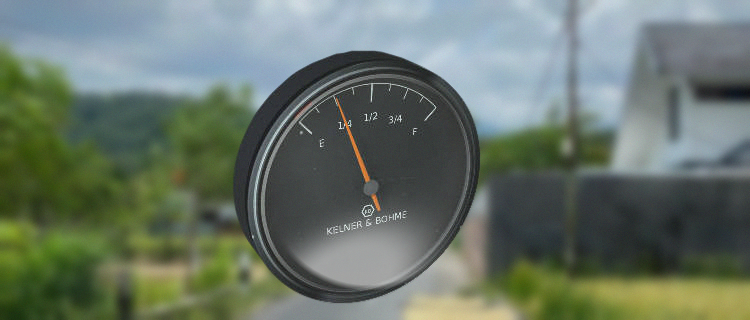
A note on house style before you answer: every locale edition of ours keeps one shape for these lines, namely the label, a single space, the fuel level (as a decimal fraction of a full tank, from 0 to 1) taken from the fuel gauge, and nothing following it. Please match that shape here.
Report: 0.25
